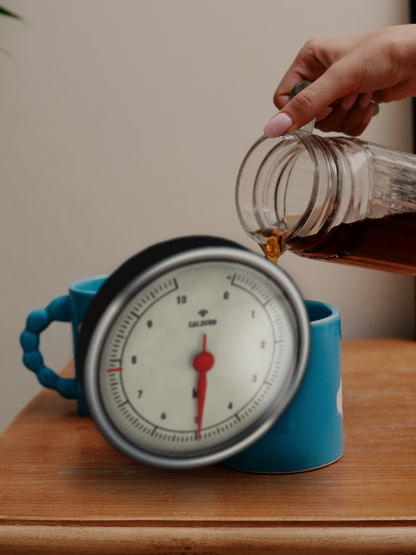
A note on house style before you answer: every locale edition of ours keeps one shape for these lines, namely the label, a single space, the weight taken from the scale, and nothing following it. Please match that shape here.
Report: 5 kg
